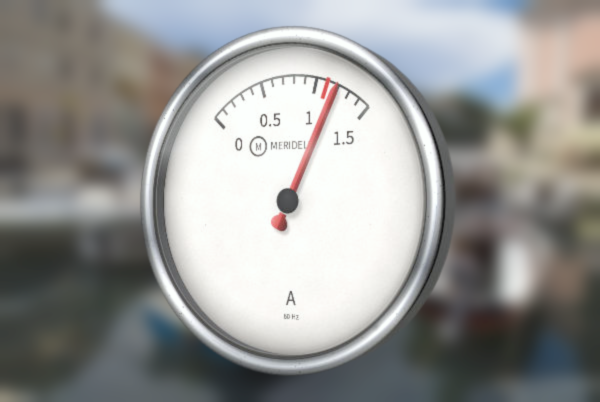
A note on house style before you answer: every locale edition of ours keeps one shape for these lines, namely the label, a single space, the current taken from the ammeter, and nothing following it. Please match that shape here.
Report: 1.2 A
